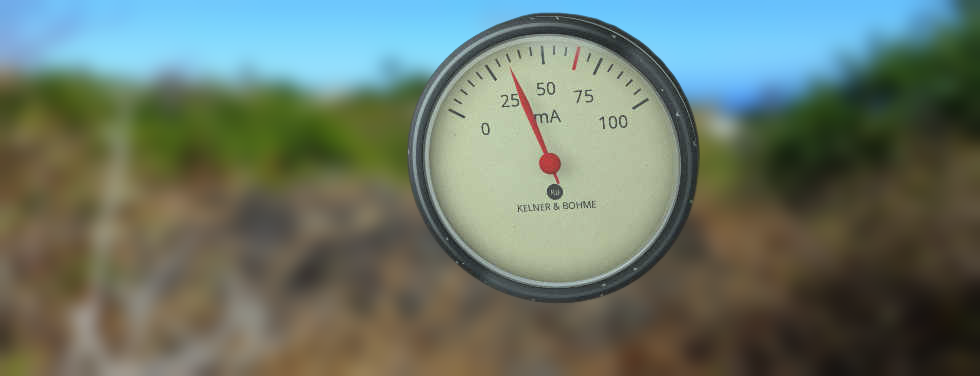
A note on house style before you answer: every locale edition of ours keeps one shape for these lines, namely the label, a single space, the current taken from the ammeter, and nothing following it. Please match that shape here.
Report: 35 mA
